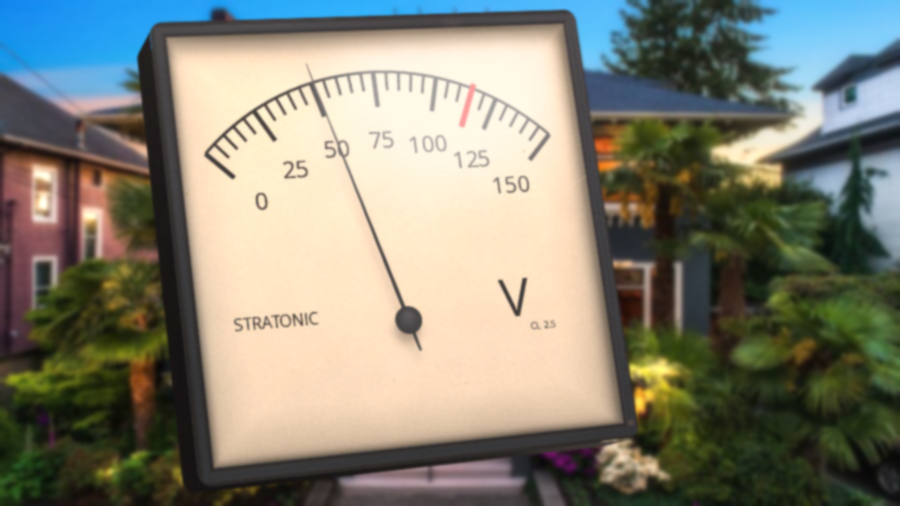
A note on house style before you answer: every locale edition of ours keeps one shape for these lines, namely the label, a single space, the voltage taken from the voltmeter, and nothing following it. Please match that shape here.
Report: 50 V
